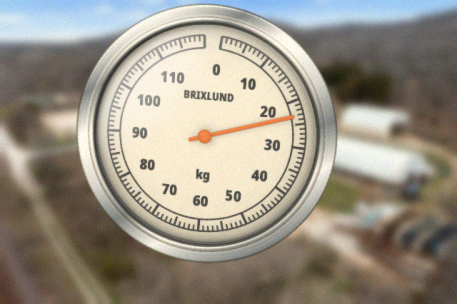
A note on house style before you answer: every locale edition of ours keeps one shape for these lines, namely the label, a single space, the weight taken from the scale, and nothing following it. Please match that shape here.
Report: 23 kg
